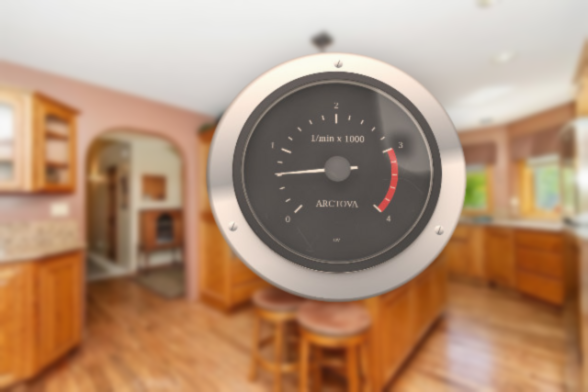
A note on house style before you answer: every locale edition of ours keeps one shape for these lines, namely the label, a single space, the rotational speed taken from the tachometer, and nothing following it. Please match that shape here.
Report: 600 rpm
